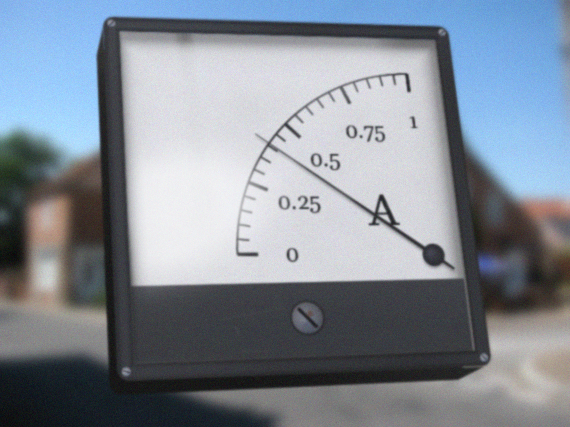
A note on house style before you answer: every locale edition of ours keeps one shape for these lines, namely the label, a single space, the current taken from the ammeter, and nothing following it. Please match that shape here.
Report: 0.4 A
